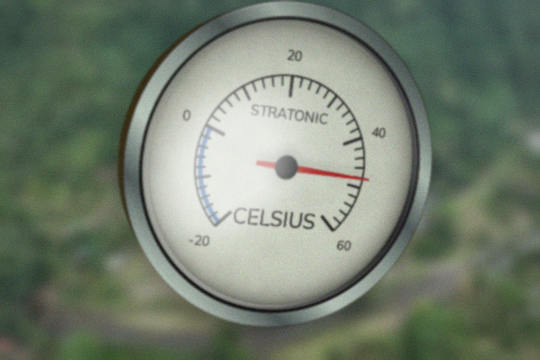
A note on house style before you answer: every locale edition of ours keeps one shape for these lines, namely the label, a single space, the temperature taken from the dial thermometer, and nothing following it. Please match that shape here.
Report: 48 °C
